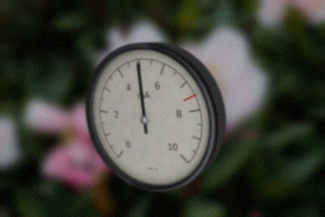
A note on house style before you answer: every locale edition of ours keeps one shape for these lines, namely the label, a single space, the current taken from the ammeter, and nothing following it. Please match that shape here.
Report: 5 mA
